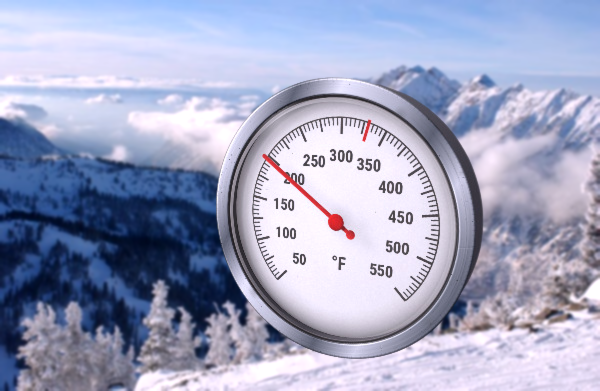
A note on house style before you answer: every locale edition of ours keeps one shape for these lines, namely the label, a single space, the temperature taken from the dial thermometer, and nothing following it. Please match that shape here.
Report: 200 °F
